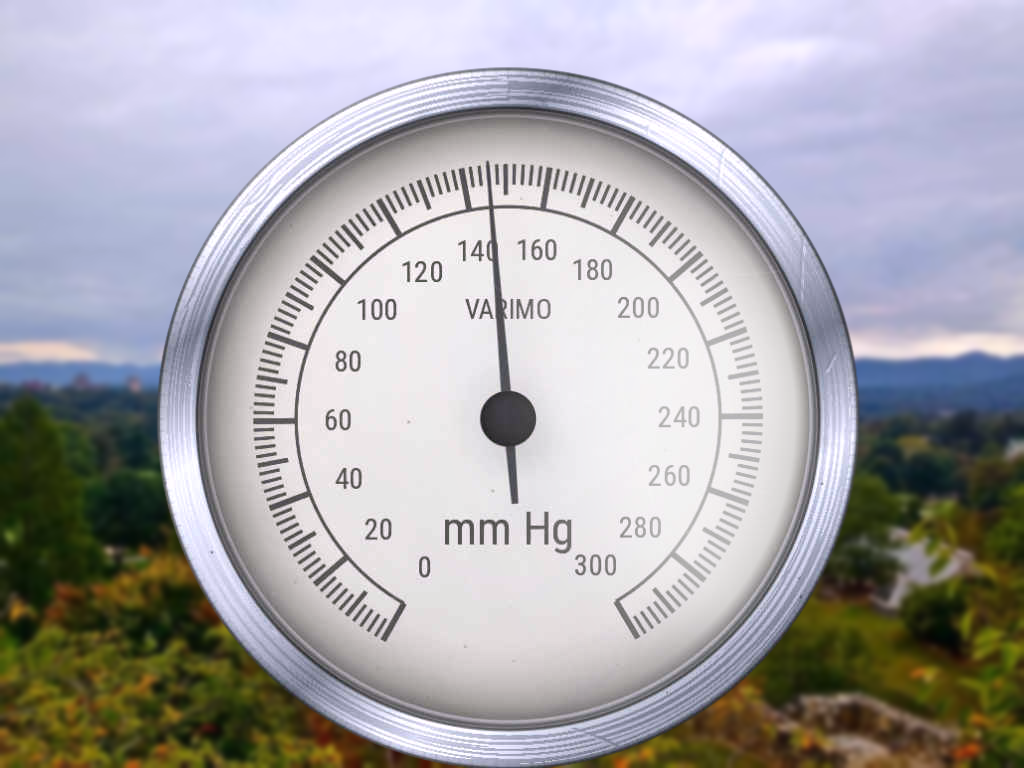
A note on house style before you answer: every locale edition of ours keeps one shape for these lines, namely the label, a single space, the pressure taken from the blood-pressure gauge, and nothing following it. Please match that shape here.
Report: 146 mmHg
